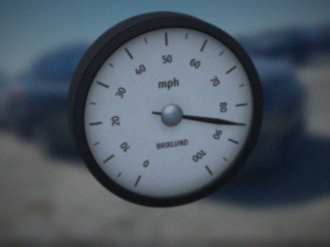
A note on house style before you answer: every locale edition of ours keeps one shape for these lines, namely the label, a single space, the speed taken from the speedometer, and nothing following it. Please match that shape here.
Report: 85 mph
